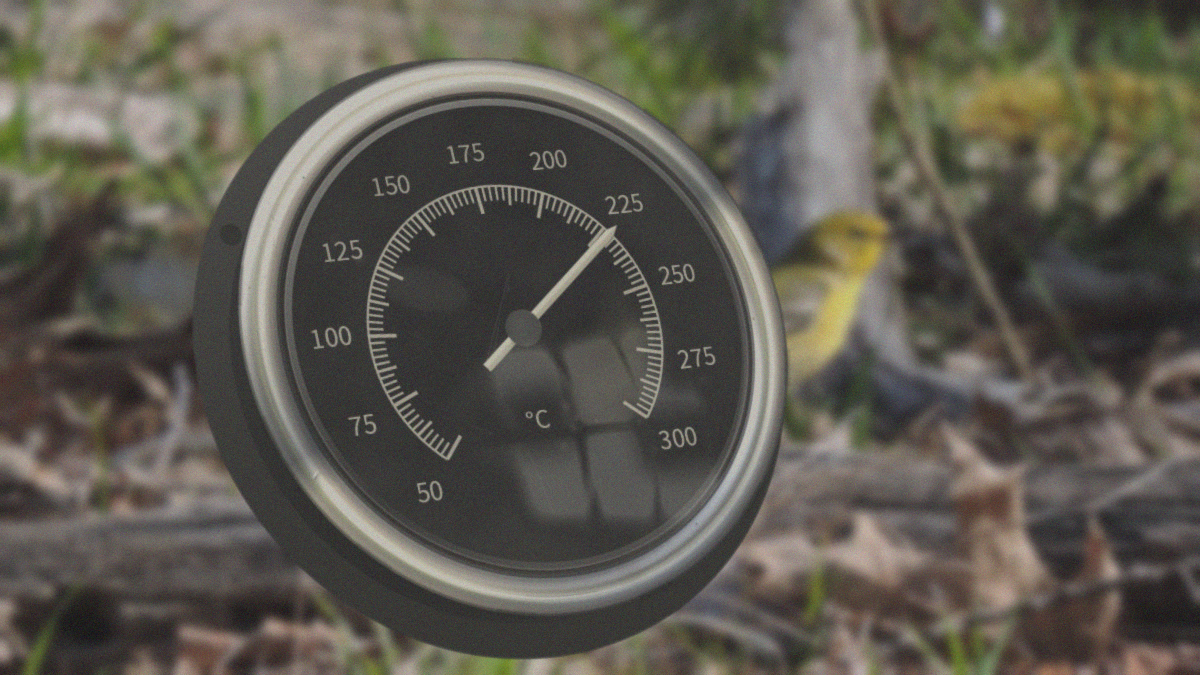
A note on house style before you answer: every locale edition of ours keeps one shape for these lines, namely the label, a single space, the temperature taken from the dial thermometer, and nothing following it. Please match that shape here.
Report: 227.5 °C
